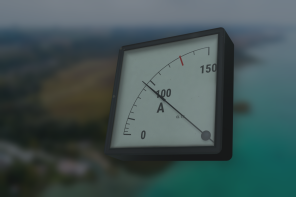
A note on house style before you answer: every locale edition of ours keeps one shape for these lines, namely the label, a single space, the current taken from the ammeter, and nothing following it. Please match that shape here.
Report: 95 A
